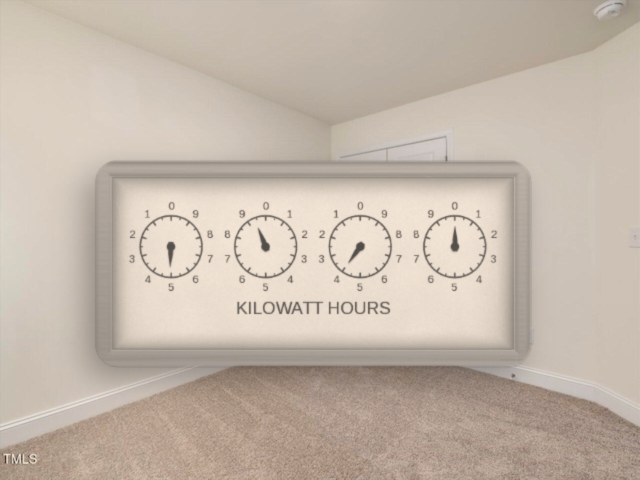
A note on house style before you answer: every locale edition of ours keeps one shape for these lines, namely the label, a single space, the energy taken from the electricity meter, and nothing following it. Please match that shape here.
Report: 4940 kWh
